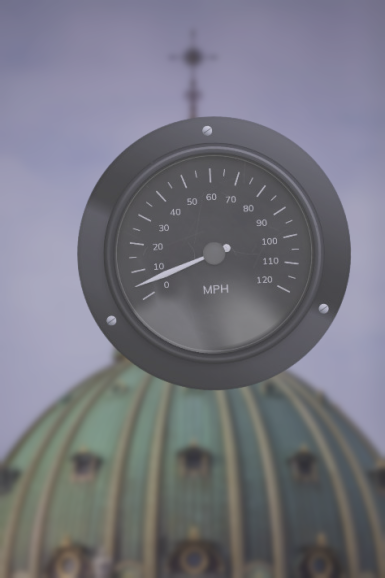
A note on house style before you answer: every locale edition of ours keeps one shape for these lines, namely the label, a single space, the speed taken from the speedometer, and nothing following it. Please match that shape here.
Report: 5 mph
